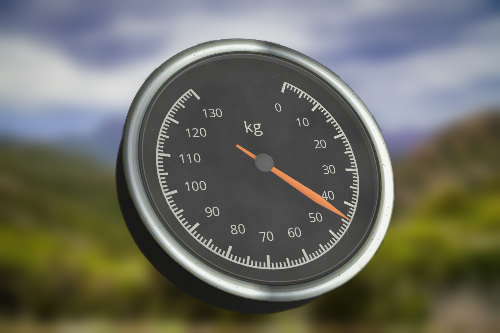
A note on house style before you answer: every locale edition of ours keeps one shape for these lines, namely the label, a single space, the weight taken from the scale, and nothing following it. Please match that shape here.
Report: 45 kg
